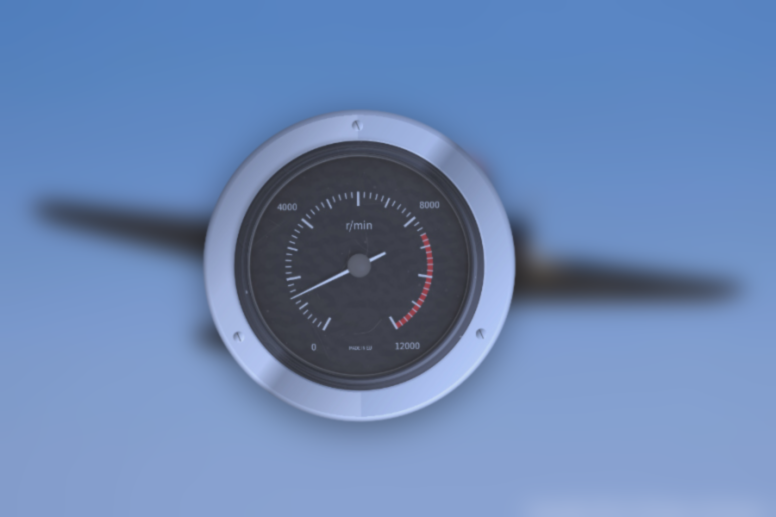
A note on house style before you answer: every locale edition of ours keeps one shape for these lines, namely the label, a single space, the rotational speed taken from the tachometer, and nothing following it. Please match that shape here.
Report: 1400 rpm
